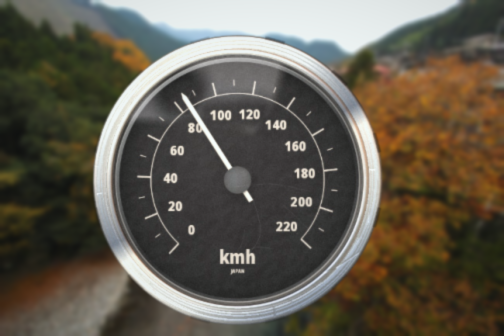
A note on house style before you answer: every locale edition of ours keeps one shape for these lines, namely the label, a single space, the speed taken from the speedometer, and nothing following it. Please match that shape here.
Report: 85 km/h
